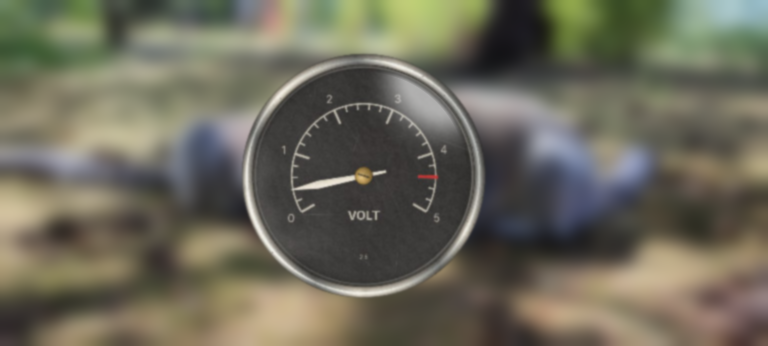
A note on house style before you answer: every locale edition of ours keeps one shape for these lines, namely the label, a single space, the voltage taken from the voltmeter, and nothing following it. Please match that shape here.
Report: 0.4 V
